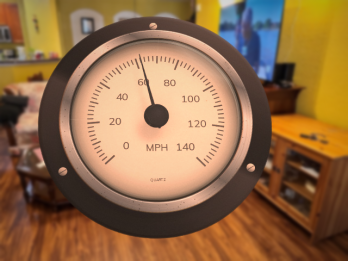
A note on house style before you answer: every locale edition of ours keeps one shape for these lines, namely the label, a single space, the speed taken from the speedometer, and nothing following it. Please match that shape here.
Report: 62 mph
